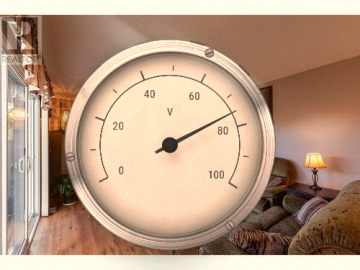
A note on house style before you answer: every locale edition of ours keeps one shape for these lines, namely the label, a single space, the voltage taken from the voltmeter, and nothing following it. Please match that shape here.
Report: 75 V
